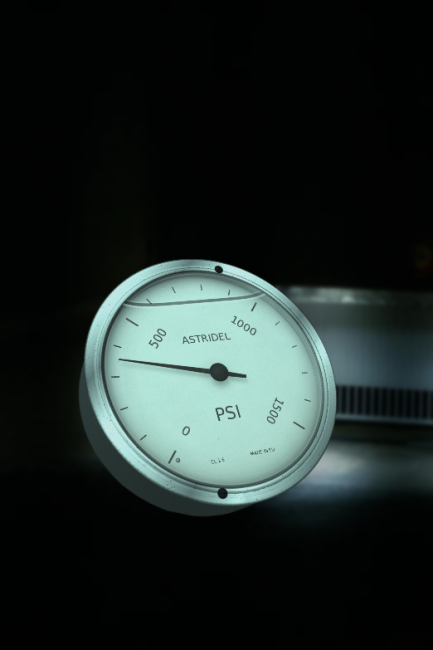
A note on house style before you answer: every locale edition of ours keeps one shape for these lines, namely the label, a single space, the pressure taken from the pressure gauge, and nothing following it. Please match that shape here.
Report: 350 psi
